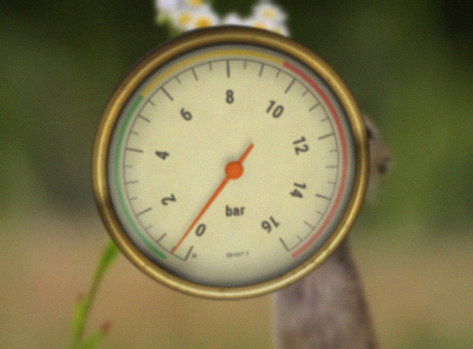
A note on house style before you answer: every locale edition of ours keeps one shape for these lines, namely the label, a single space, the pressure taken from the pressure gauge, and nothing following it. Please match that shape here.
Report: 0.5 bar
